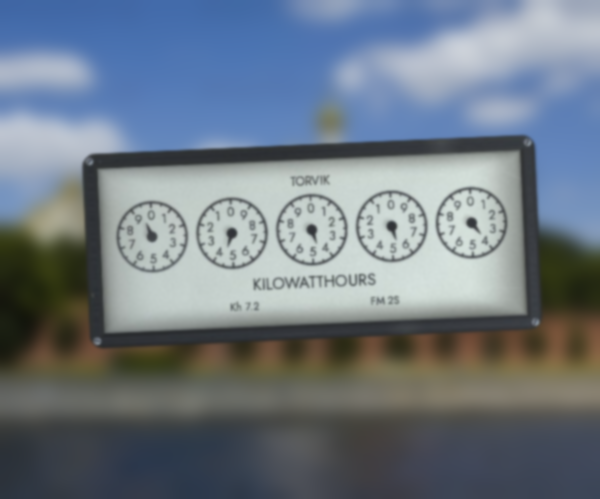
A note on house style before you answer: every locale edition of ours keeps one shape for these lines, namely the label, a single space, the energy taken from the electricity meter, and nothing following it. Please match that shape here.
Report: 94454 kWh
